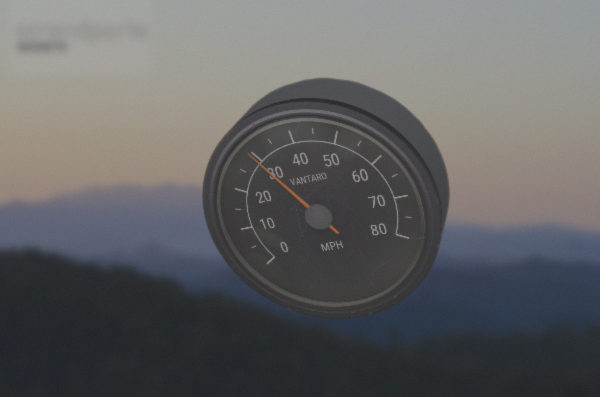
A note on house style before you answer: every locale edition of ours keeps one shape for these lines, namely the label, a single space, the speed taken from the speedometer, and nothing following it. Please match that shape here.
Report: 30 mph
